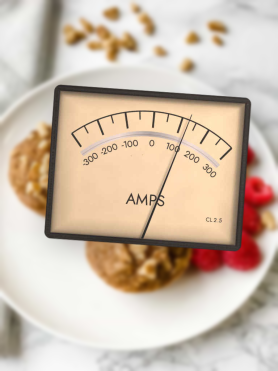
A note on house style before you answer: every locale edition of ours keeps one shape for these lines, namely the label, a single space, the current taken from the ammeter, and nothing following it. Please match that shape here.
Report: 125 A
